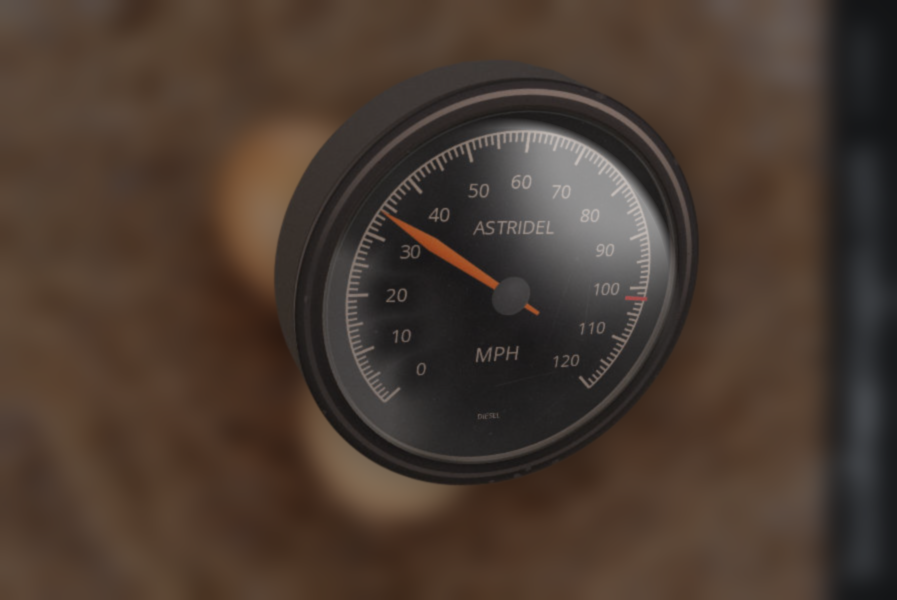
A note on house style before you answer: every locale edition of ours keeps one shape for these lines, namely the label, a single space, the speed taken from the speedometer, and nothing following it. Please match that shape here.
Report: 34 mph
